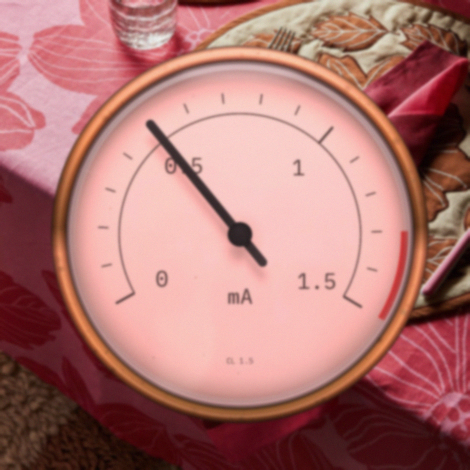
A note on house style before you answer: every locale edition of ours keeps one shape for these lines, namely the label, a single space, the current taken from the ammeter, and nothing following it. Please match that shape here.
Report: 0.5 mA
